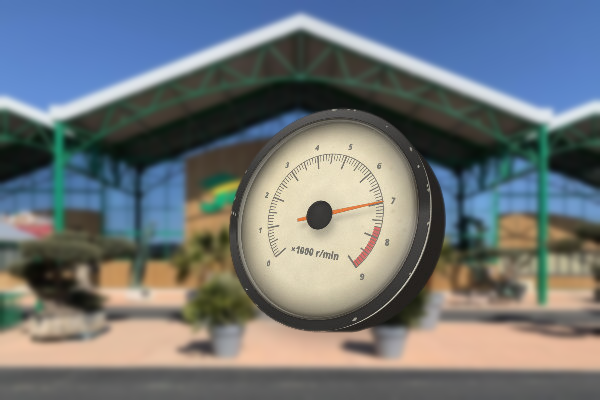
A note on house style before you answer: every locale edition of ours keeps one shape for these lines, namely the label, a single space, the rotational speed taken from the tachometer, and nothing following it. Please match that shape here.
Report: 7000 rpm
